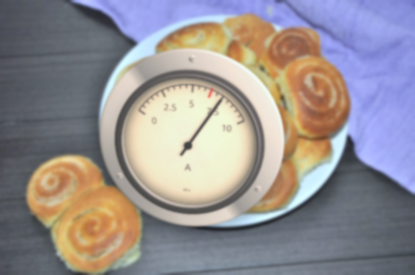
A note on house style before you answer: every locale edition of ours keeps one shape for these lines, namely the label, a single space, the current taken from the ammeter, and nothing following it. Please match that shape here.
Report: 7.5 A
